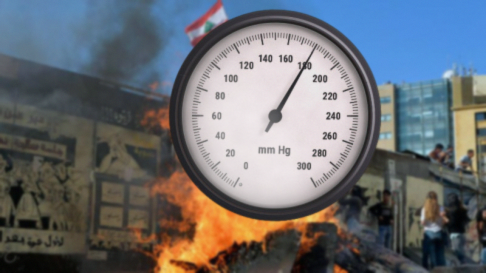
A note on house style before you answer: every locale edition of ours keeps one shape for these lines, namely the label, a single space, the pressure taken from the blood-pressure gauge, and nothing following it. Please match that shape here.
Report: 180 mmHg
